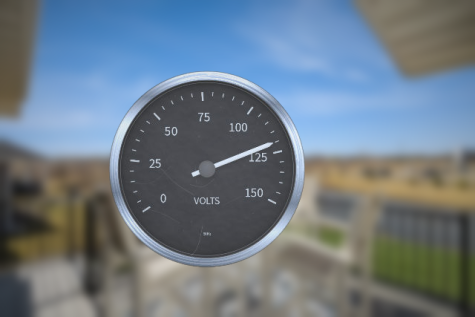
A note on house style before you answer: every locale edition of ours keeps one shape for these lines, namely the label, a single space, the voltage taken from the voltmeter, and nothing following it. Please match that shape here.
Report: 120 V
